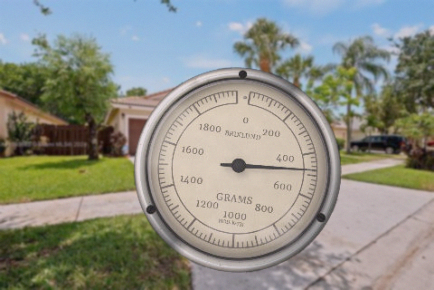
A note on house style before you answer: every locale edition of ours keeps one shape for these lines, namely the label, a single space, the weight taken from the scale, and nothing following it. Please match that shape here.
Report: 480 g
